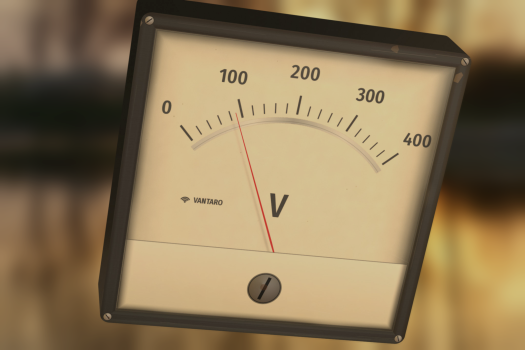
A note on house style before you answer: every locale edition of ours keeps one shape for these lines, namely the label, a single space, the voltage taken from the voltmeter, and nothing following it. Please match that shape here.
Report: 90 V
